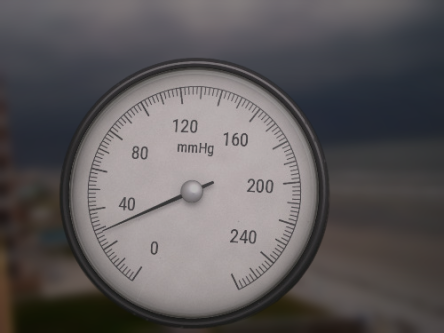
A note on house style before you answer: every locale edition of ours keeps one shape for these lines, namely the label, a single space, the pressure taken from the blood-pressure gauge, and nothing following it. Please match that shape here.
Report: 28 mmHg
